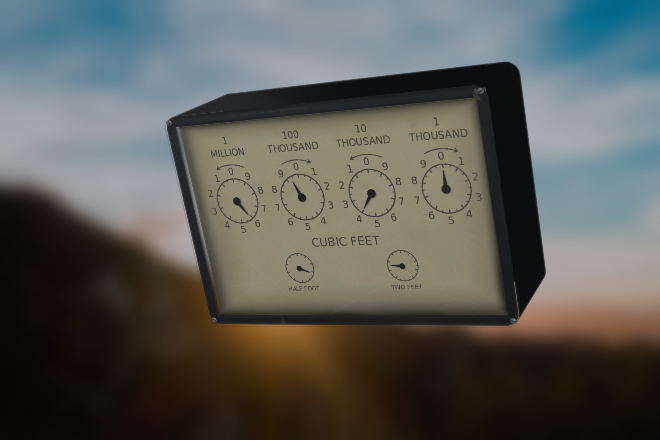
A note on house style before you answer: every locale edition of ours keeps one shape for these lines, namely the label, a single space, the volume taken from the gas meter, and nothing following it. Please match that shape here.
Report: 594000 ft³
